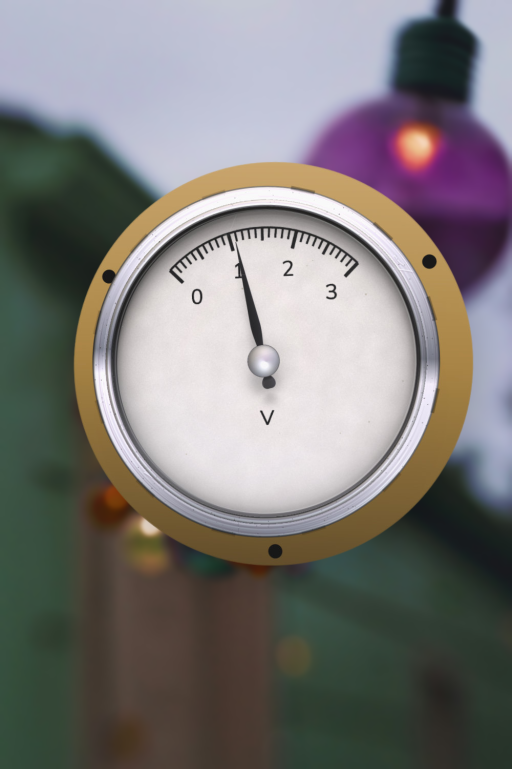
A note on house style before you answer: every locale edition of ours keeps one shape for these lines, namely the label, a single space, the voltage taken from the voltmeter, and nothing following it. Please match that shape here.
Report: 1.1 V
